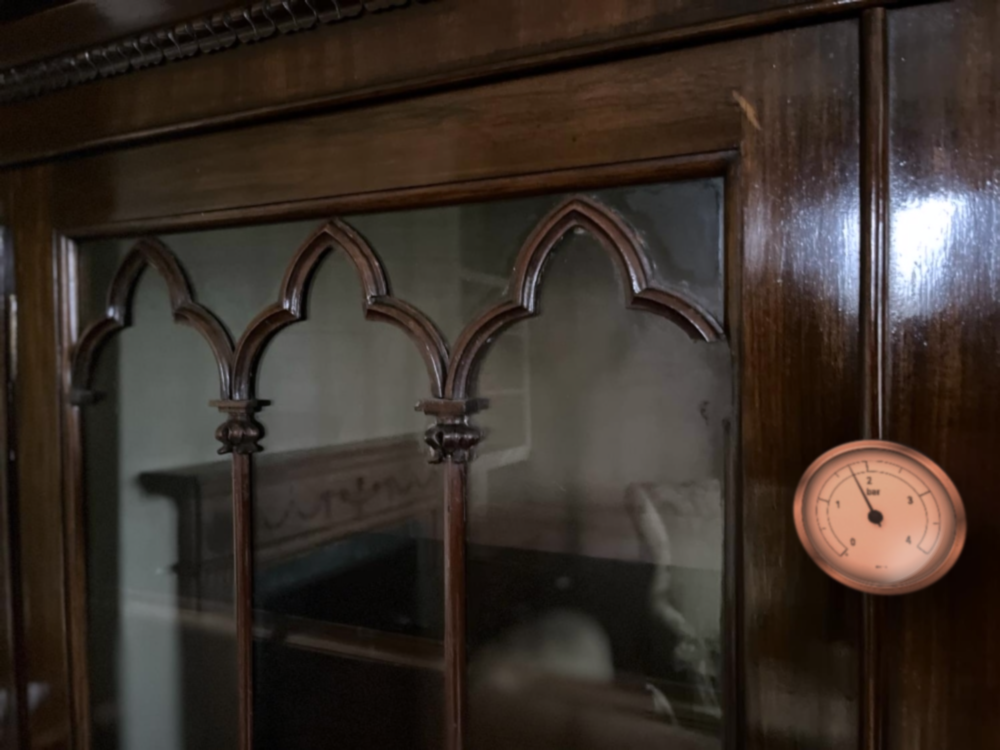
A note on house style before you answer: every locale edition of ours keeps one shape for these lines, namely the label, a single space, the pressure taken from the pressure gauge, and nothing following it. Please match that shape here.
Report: 1.75 bar
